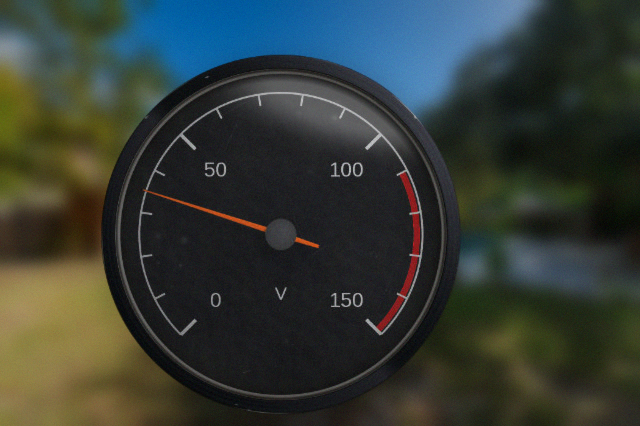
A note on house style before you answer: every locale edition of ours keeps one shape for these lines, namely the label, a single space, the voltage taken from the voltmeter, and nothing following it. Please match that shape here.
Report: 35 V
